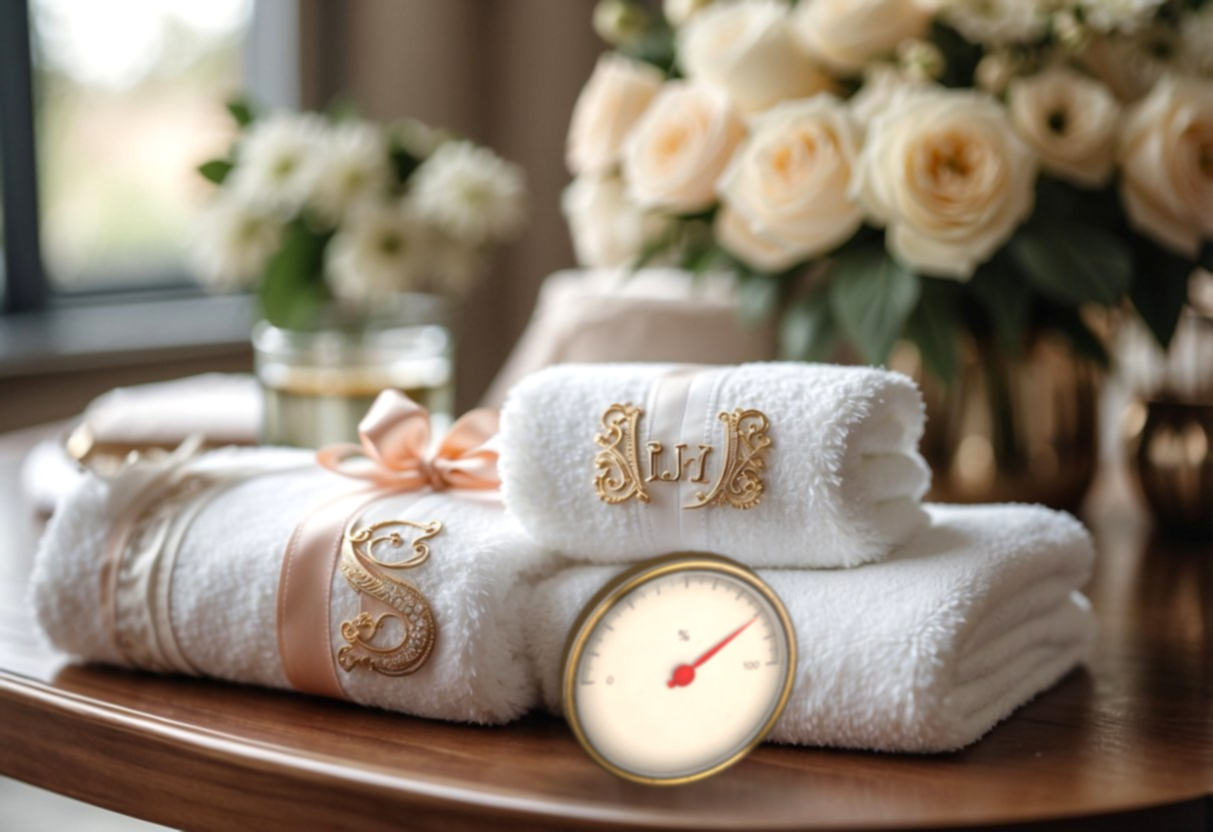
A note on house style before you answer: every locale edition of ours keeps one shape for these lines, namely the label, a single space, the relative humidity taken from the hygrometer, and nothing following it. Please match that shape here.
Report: 80 %
